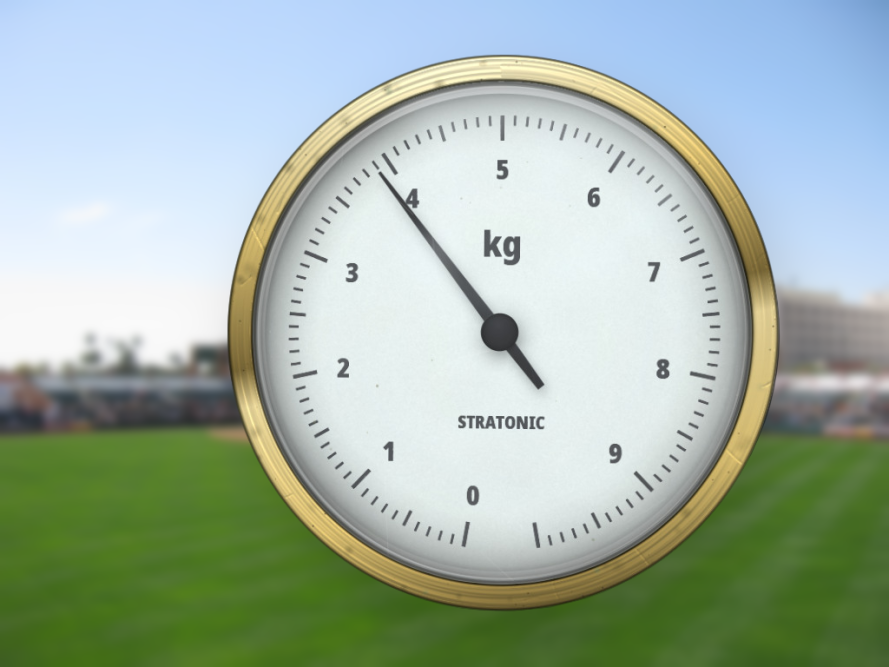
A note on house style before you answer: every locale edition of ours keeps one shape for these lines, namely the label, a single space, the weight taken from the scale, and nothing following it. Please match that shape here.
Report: 3.9 kg
